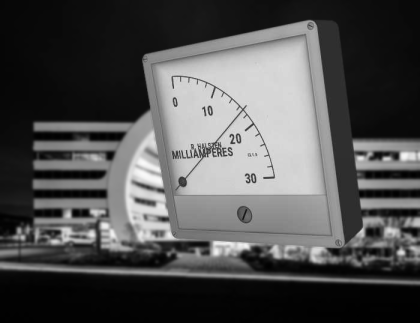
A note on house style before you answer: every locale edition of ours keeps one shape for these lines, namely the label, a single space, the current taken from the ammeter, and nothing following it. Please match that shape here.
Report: 17 mA
